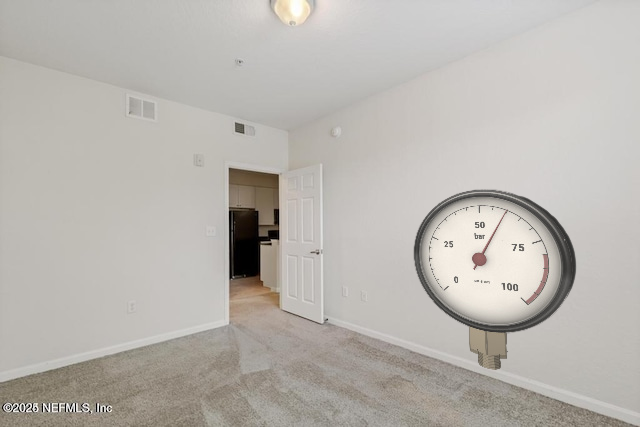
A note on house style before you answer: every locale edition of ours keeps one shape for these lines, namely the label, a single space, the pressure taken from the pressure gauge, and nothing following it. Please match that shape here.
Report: 60 bar
